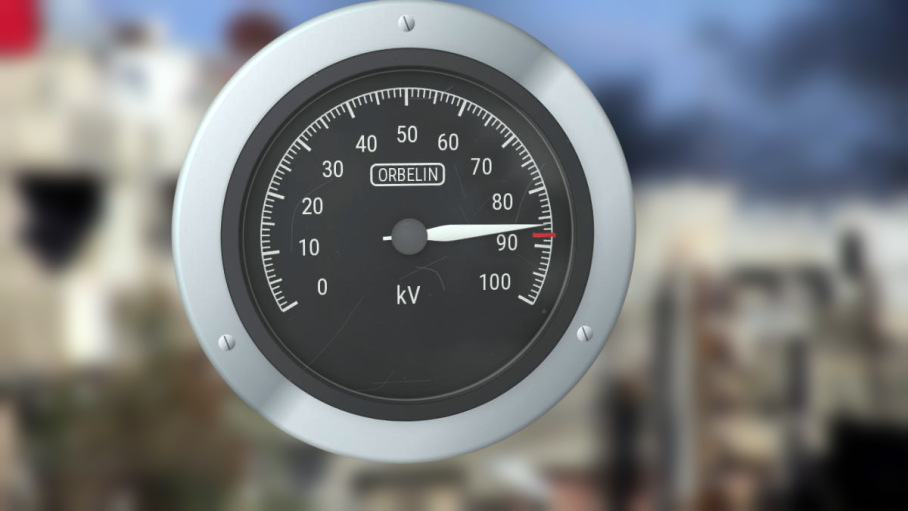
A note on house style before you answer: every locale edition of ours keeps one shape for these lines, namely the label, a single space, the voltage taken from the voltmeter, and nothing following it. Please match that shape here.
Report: 86 kV
